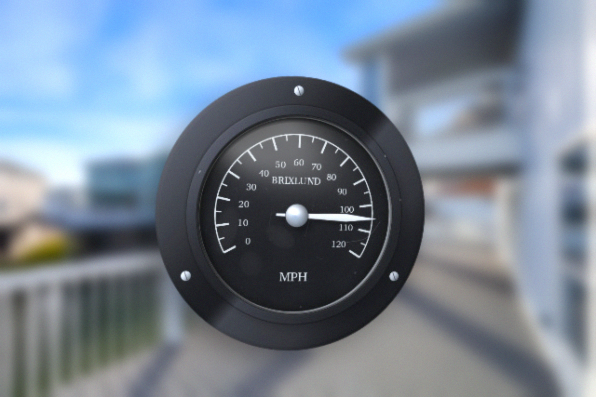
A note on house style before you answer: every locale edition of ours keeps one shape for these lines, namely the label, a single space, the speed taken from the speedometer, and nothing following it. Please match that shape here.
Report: 105 mph
